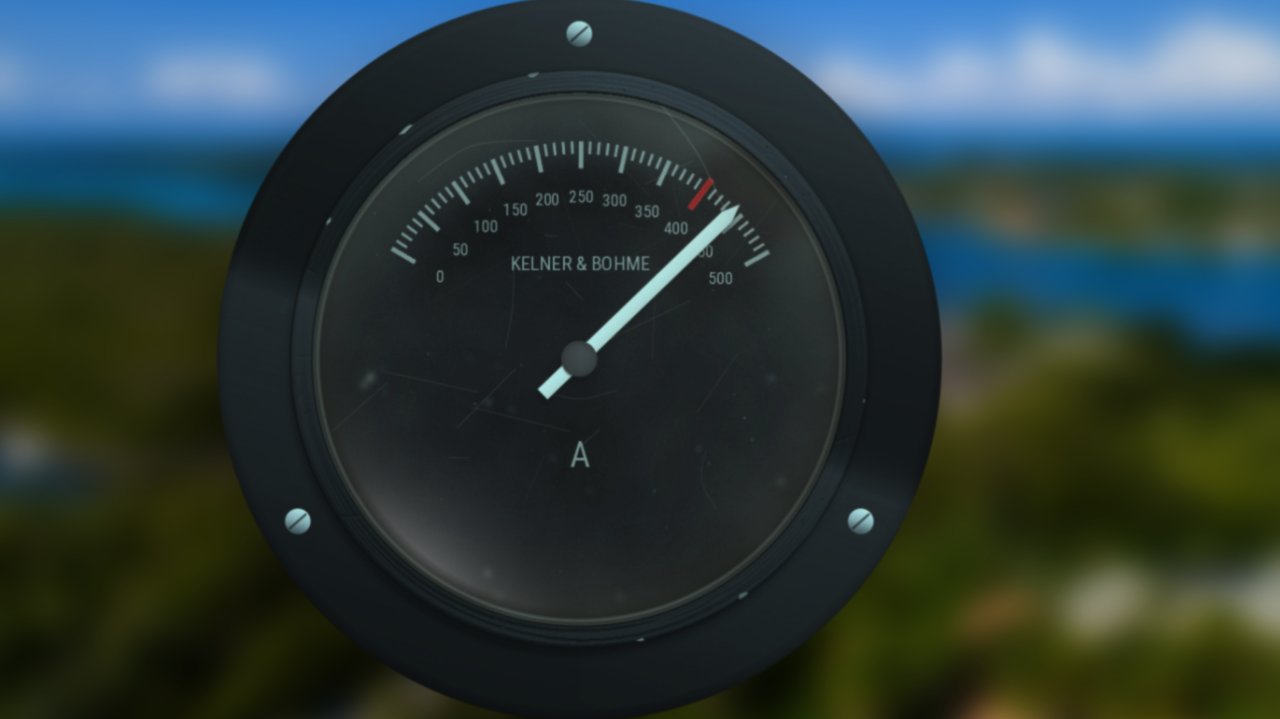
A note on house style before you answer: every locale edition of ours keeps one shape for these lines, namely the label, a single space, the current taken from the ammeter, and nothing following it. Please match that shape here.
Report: 440 A
